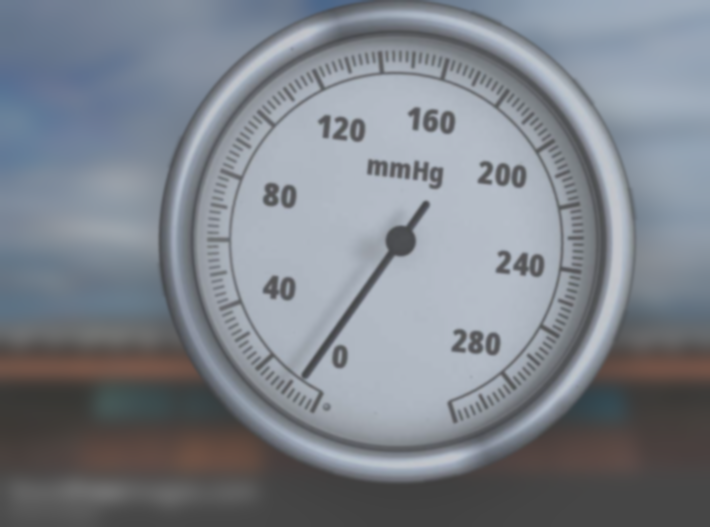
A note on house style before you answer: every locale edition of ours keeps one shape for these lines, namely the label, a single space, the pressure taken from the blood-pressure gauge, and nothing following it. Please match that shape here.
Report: 8 mmHg
